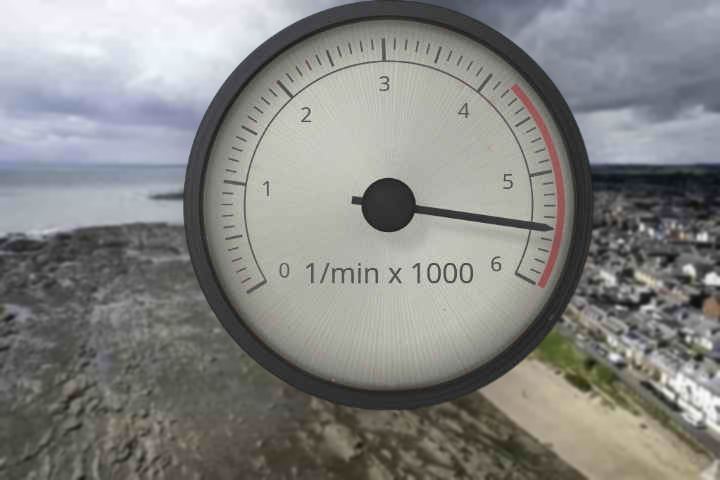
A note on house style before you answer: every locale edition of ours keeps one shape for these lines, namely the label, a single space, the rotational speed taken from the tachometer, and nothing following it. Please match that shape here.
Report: 5500 rpm
